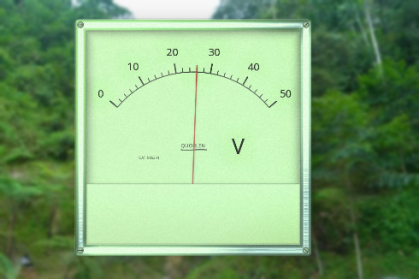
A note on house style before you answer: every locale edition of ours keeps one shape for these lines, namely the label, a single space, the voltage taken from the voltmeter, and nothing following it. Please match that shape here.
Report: 26 V
